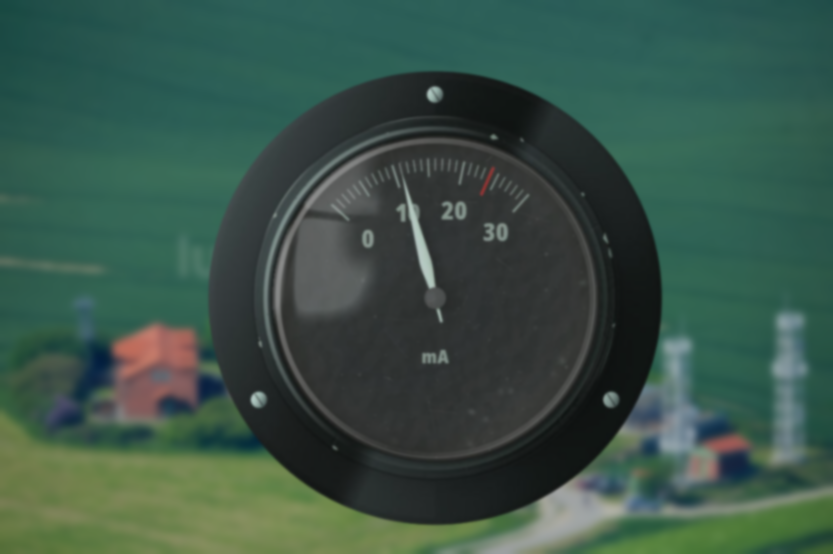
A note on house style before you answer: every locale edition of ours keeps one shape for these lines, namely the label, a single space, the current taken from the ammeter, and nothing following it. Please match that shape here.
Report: 11 mA
